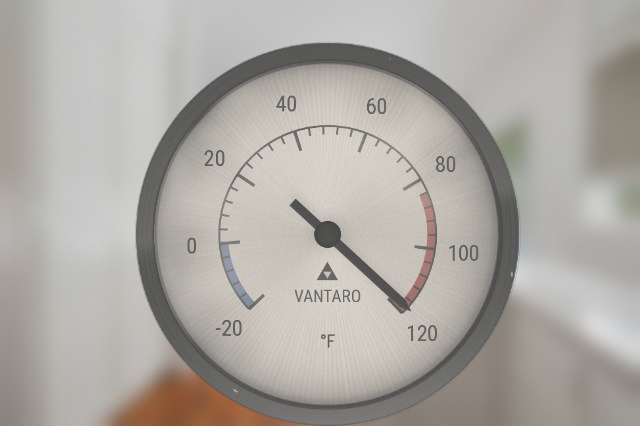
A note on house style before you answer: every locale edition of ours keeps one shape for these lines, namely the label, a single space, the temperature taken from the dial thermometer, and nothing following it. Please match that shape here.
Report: 118 °F
